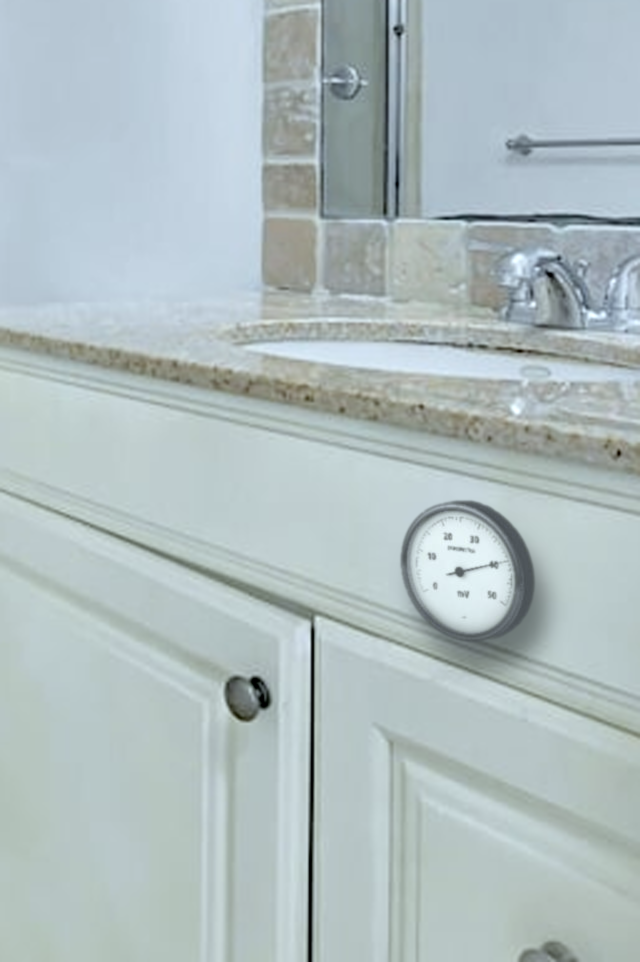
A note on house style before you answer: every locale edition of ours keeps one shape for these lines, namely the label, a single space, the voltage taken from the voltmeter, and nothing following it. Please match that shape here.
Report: 40 mV
